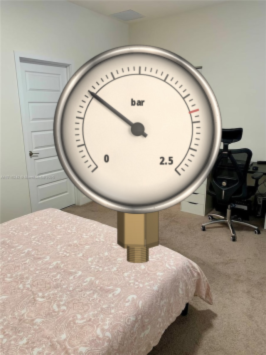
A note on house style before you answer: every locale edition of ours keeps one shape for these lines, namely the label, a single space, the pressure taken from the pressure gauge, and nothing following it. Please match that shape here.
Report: 0.75 bar
